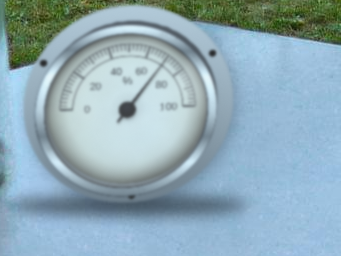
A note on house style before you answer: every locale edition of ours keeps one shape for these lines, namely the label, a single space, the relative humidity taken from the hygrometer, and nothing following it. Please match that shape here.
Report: 70 %
